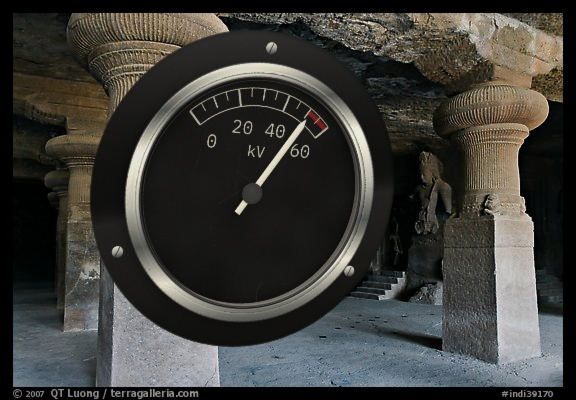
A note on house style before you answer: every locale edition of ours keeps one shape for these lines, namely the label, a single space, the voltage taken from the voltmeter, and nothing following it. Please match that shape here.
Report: 50 kV
